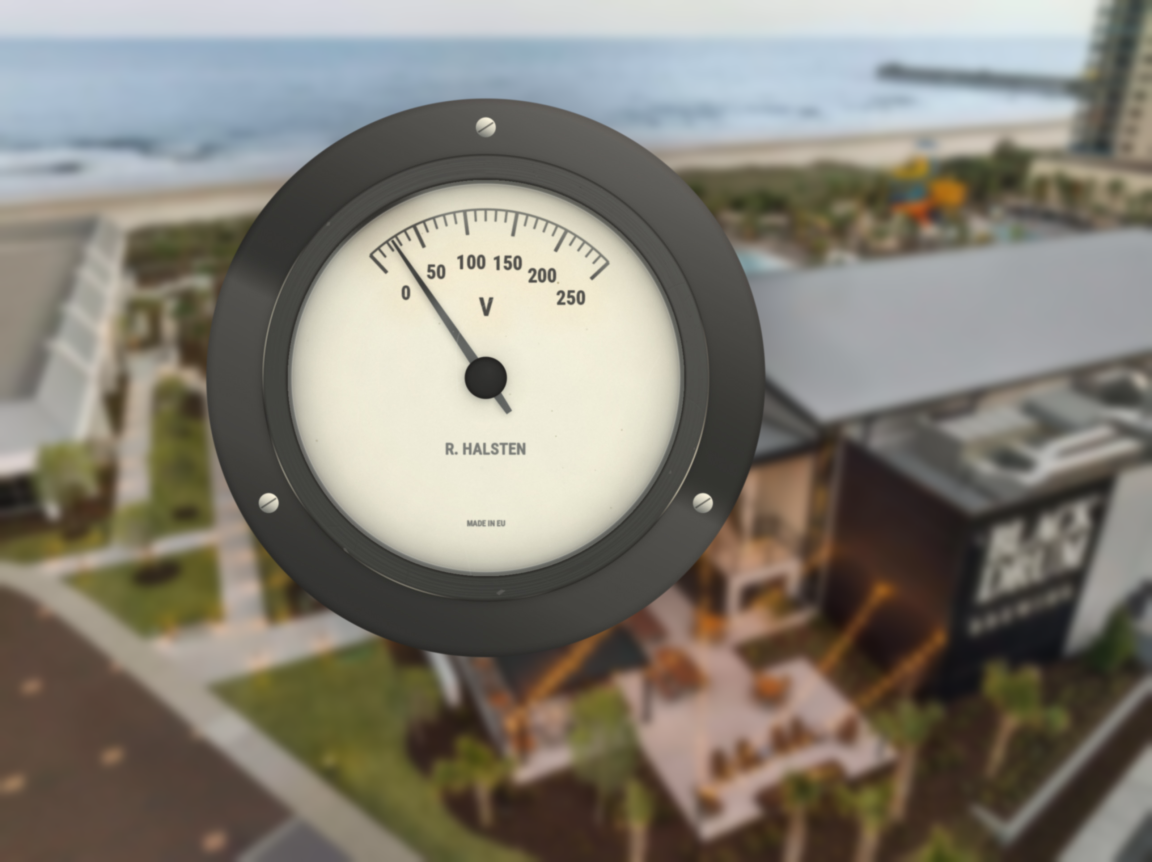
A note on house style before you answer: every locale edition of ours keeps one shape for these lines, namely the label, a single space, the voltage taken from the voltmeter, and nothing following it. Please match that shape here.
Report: 25 V
